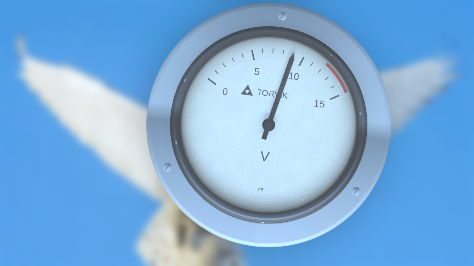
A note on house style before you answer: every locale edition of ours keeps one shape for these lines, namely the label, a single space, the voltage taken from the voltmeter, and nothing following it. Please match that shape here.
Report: 9 V
